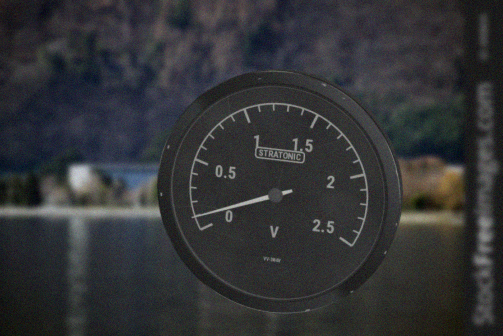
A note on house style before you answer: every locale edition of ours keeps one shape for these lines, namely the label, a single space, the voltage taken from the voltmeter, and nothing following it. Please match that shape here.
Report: 0.1 V
